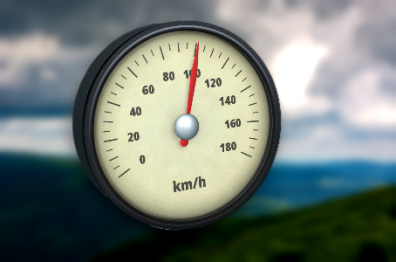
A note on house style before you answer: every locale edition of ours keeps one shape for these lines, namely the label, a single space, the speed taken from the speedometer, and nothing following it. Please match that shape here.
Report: 100 km/h
